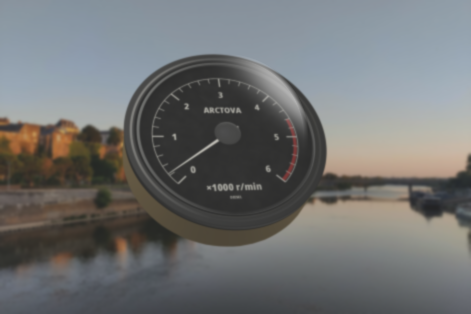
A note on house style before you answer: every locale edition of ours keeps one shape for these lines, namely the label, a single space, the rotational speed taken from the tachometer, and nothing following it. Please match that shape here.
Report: 200 rpm
